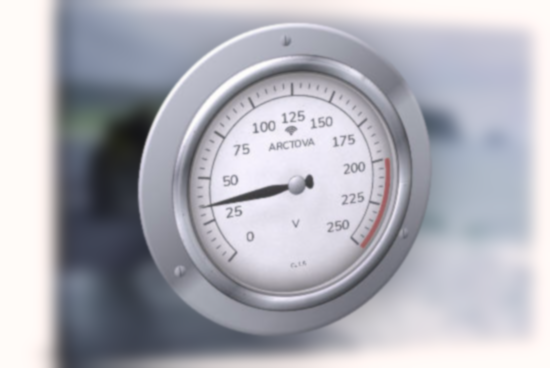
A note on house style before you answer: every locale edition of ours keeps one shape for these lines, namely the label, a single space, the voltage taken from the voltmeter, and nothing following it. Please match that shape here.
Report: 35 V
